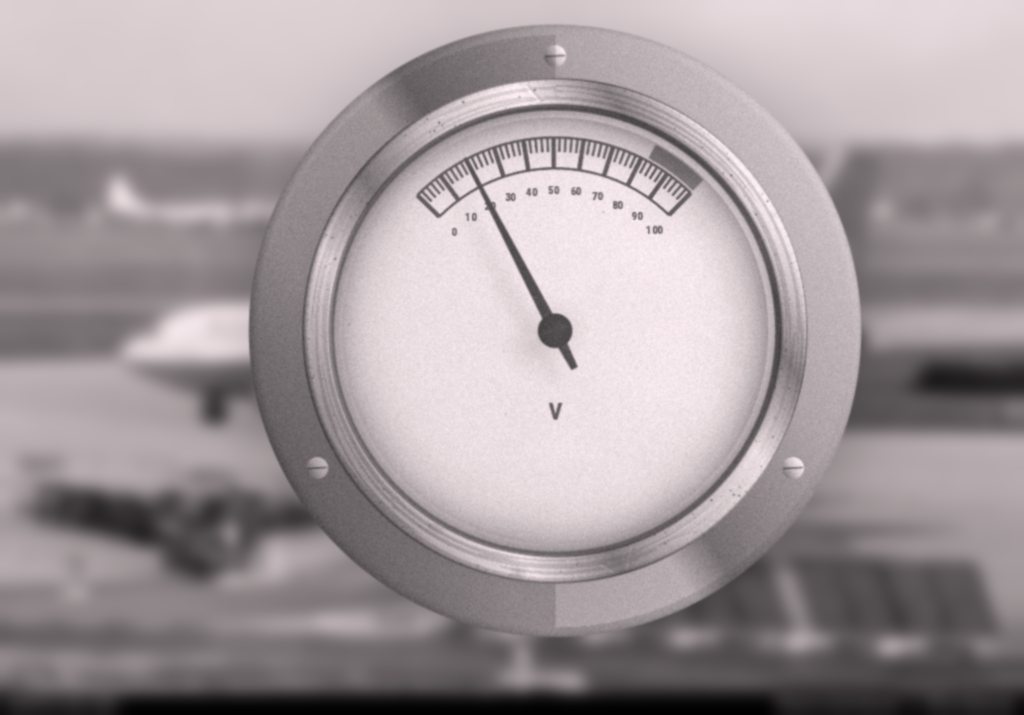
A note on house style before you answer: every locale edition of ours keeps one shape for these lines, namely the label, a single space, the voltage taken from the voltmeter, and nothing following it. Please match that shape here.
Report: 20 V
